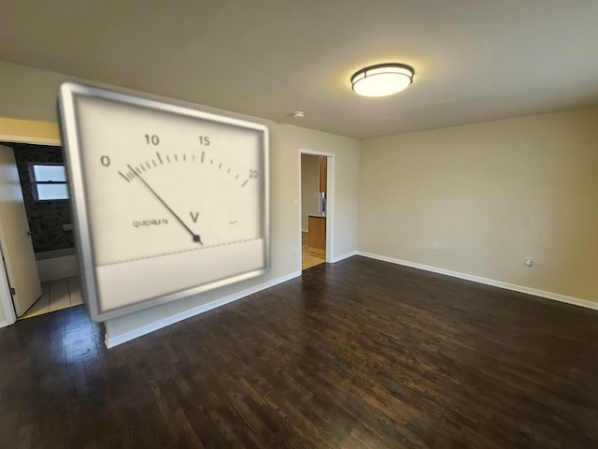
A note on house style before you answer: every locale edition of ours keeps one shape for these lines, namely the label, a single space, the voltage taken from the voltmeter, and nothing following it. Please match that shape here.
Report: 5 V
